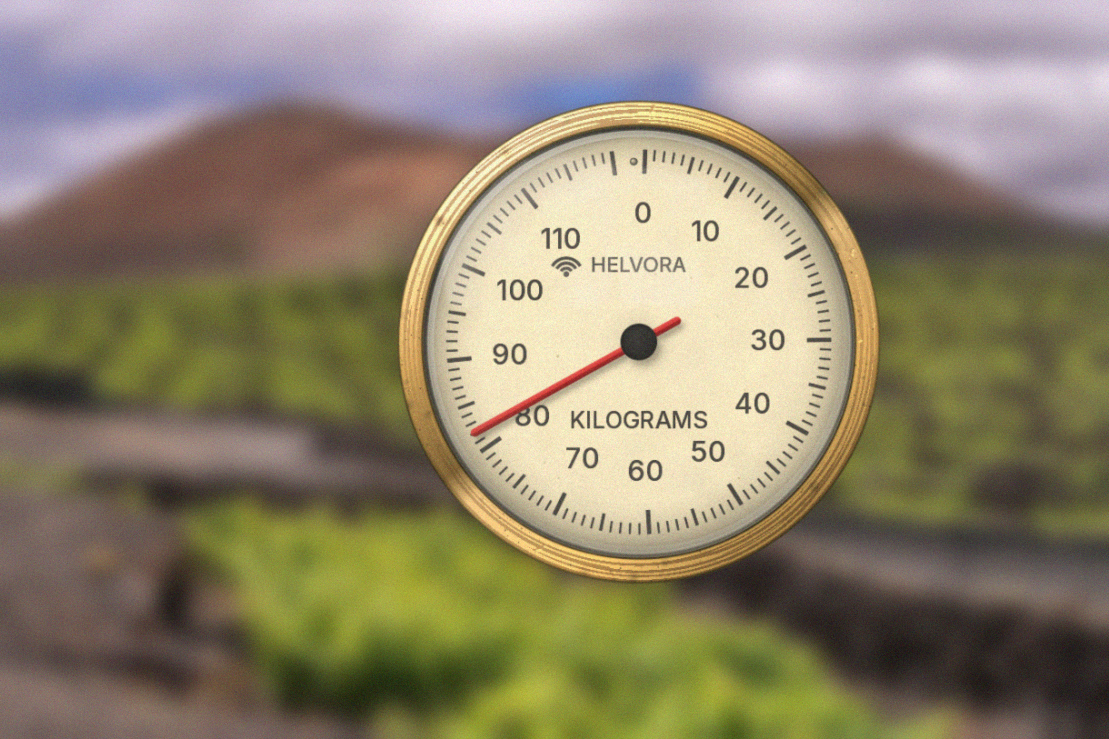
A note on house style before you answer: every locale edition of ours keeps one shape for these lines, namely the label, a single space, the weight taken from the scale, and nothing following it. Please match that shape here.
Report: 82 kg
